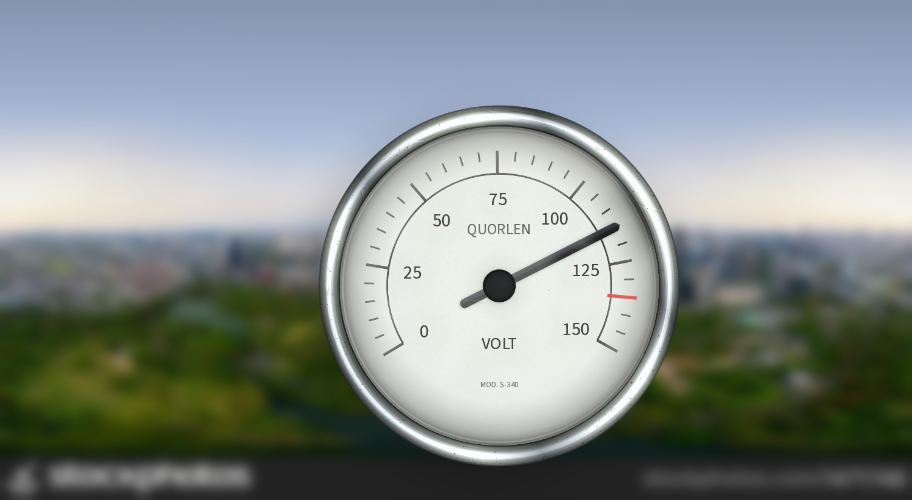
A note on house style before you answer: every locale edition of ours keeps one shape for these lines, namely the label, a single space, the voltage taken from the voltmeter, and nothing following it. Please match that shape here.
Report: 115 V
